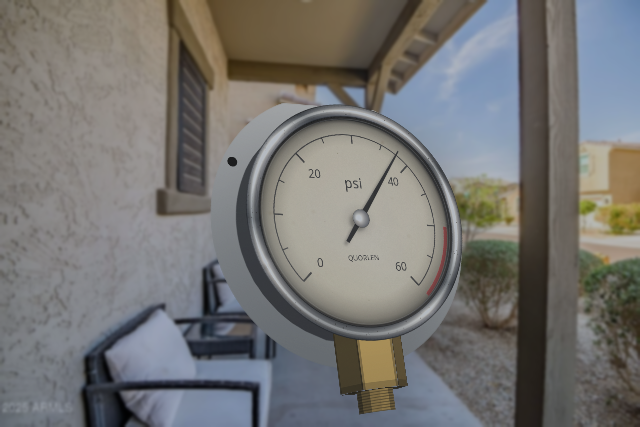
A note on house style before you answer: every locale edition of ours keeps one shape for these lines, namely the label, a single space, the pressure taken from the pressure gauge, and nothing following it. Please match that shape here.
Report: 37.5 psi
